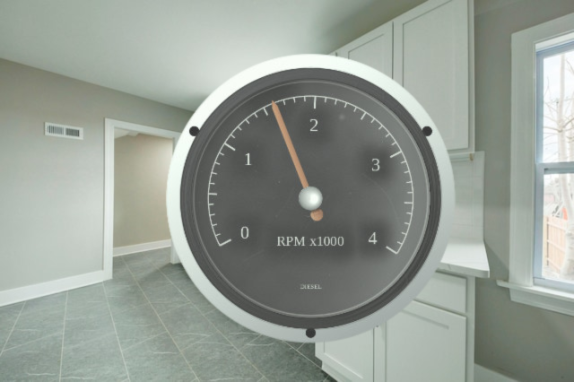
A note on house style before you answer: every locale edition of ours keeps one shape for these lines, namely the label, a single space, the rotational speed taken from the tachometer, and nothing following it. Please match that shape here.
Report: 1600 rpm
